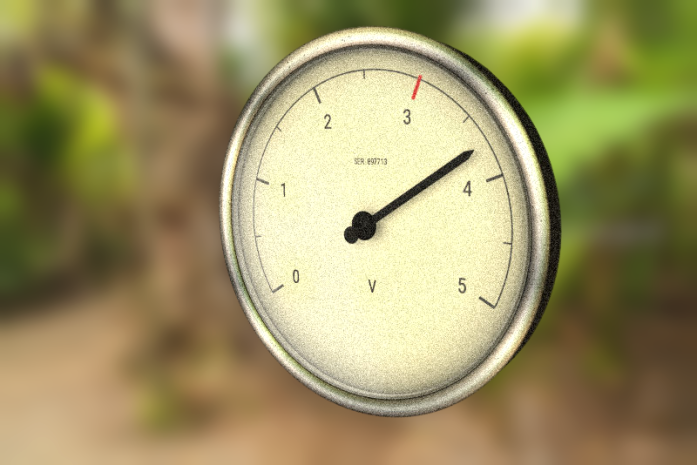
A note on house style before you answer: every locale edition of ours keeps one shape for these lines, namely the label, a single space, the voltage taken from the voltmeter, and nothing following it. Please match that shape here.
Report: 3.75 V
